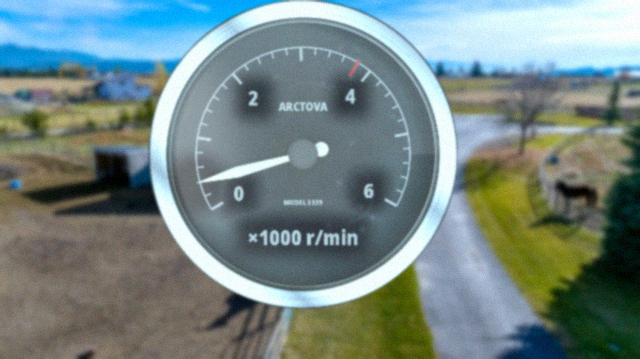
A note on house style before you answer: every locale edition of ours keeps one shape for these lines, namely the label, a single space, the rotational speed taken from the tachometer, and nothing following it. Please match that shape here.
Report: 400 rpm
